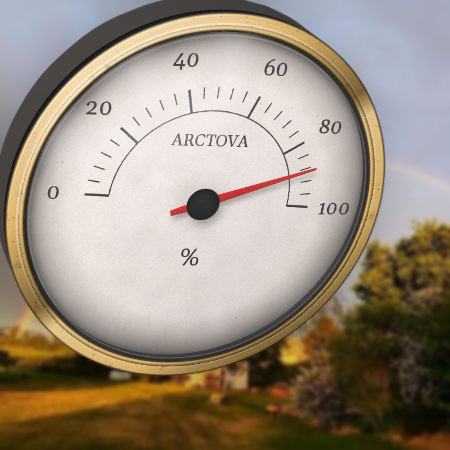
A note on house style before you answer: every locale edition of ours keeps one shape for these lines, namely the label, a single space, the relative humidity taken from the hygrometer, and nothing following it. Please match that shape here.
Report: 88 %
